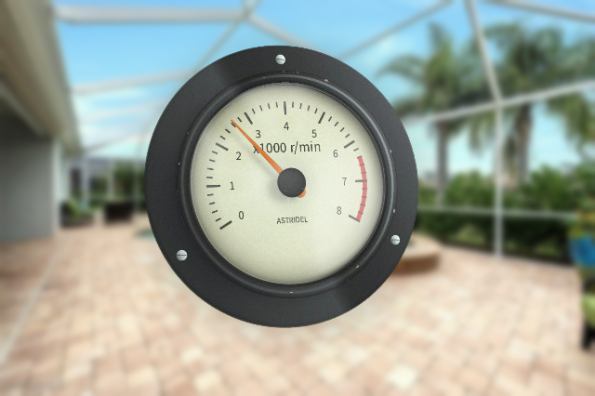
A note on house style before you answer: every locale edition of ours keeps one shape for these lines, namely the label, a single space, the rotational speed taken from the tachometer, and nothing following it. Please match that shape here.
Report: 2600 rpm
